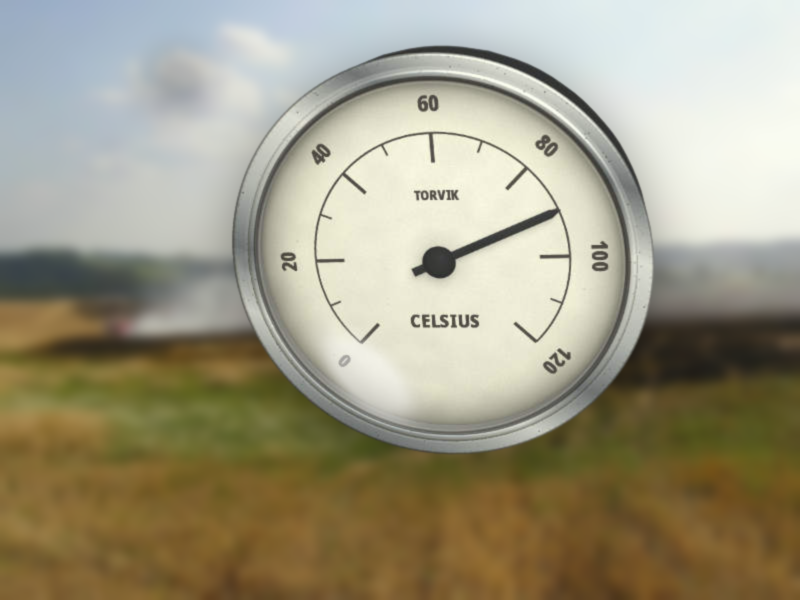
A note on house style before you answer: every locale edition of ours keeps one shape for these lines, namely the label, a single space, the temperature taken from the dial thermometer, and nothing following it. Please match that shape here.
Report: 90 °C
